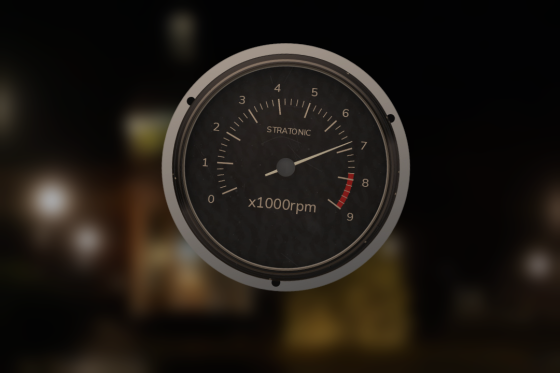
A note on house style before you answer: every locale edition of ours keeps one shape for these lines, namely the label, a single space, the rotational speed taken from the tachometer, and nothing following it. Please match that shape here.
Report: 6800 rpm
